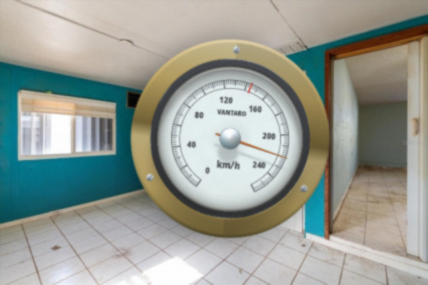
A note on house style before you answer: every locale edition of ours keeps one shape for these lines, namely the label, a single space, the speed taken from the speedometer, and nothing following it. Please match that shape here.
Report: 220 km/h
